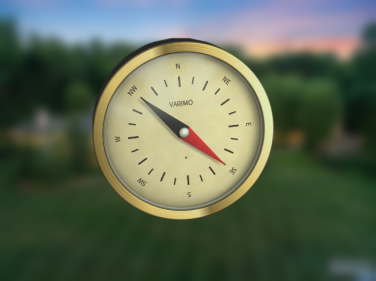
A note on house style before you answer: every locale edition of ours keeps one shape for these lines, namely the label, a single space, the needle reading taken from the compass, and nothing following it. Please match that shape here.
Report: 135 °
